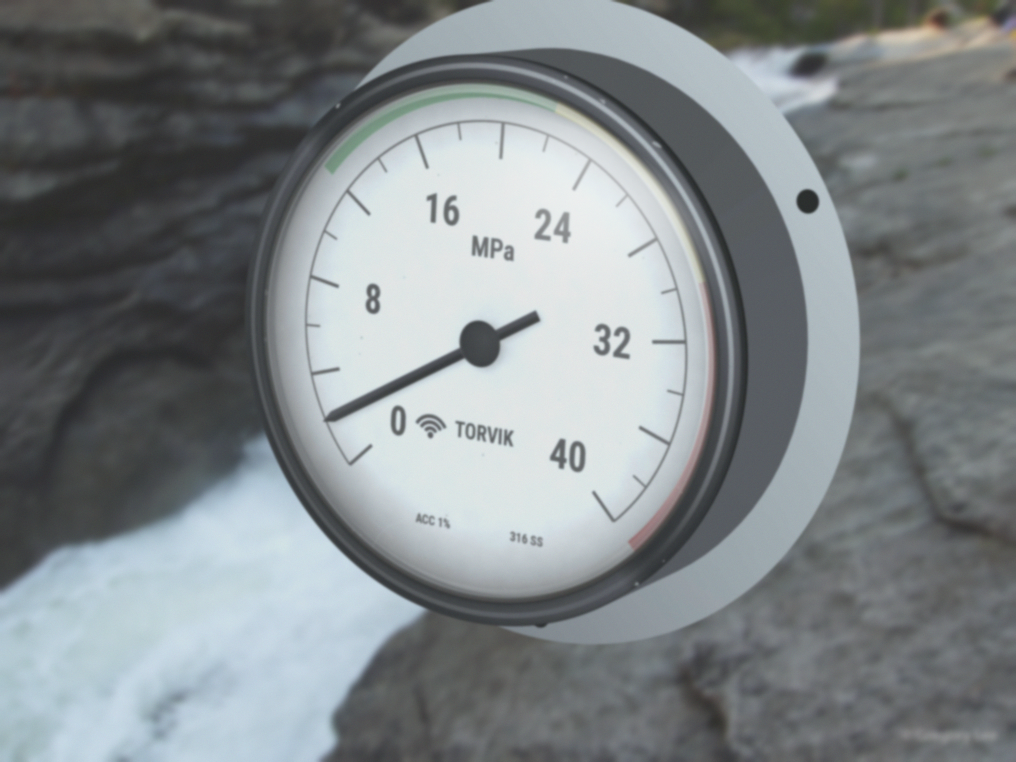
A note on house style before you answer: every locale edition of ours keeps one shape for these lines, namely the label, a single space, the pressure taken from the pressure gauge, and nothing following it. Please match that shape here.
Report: 2 MPa
